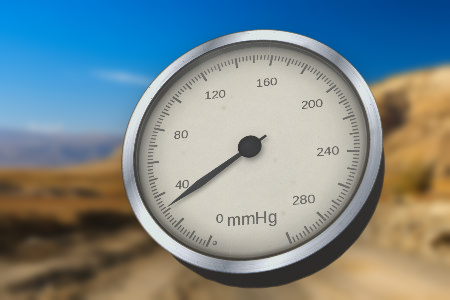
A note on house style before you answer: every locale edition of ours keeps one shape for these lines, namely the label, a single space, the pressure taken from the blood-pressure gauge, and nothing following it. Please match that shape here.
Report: 30 mmHg
